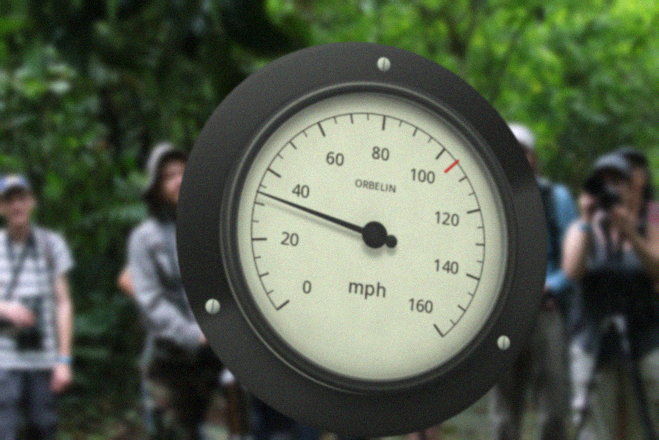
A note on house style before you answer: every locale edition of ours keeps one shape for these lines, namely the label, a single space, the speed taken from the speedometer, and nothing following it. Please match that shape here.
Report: 32.5 mph
